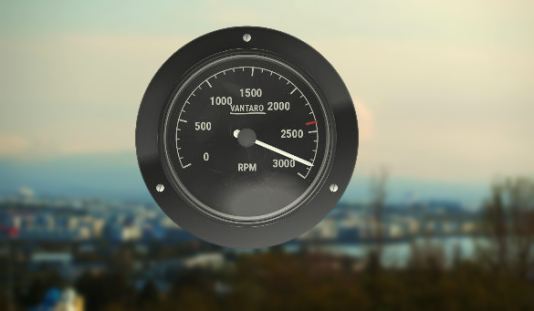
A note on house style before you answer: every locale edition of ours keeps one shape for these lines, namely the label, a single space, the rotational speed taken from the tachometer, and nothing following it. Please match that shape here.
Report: 2850 rpm
